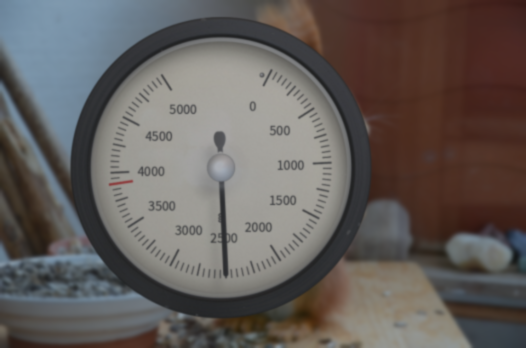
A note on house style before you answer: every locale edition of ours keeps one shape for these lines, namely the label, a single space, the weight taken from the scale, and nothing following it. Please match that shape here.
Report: 2500 g
